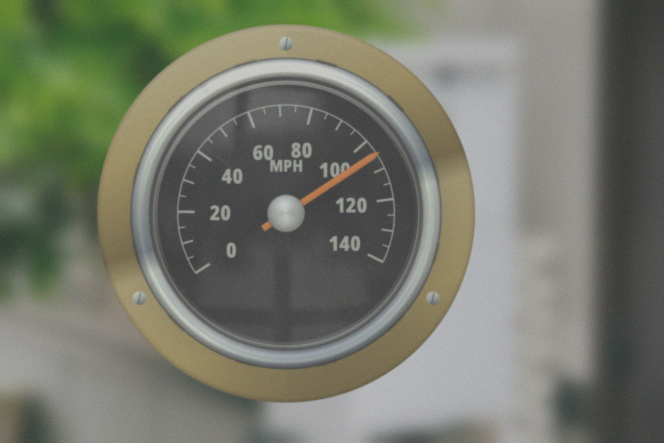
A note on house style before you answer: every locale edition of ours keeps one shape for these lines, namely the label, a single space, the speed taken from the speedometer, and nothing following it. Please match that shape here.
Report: 105 mph
